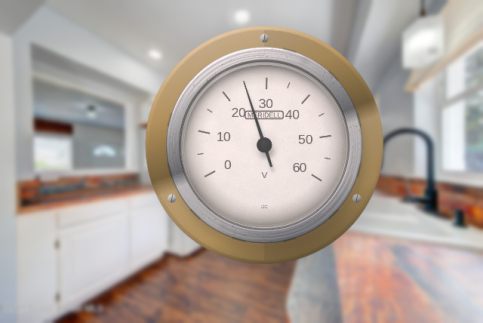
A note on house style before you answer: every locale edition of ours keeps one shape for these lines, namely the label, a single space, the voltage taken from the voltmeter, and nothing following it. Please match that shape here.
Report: 25 V
